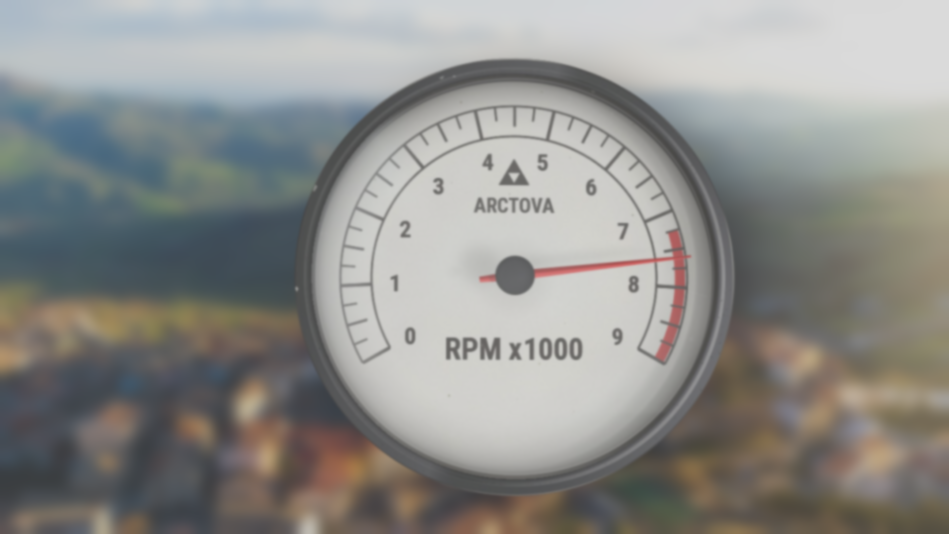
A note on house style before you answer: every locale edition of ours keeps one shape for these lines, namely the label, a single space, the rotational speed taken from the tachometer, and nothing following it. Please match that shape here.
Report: 7625 rpm
